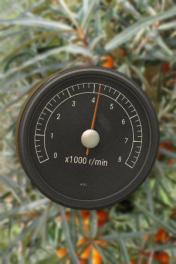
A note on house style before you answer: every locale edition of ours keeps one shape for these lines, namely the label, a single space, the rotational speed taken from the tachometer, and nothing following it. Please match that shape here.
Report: 4200 rpm
